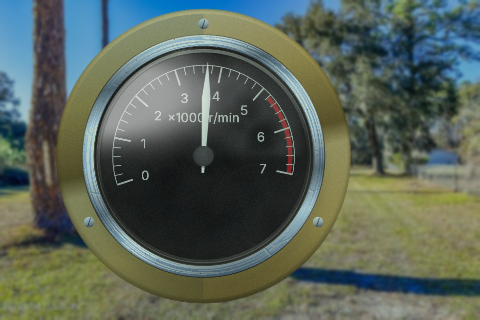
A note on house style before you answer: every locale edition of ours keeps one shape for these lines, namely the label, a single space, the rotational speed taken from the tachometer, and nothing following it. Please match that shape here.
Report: 3700 rpm
